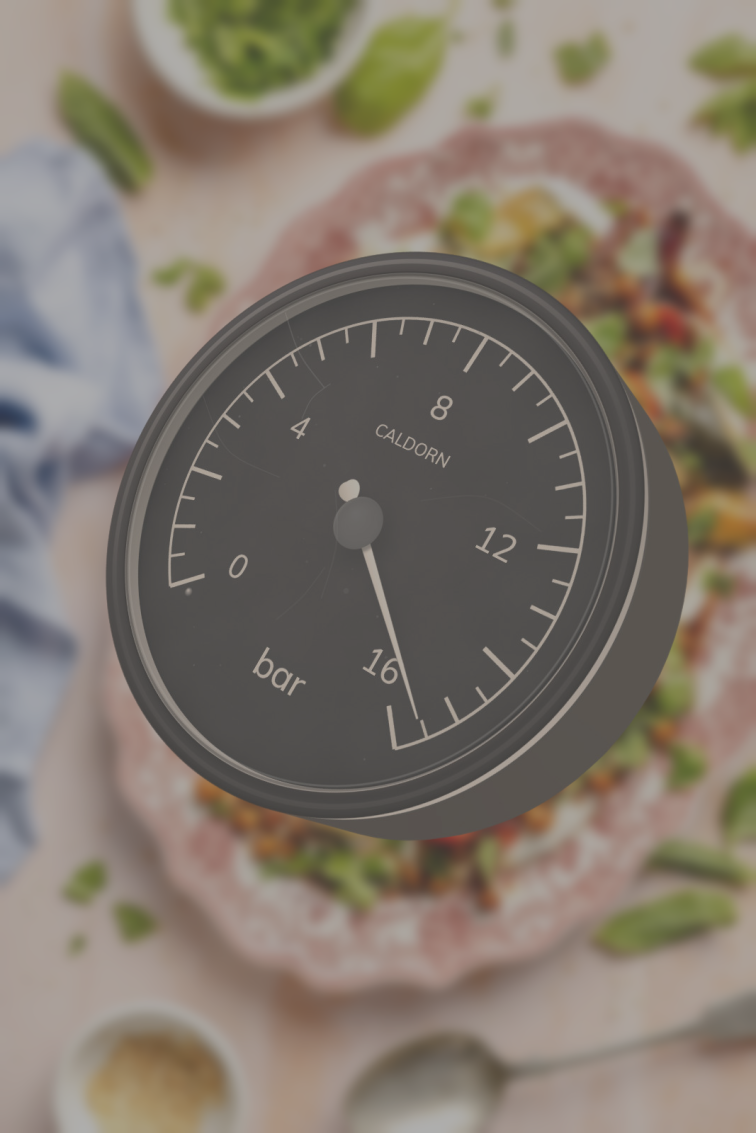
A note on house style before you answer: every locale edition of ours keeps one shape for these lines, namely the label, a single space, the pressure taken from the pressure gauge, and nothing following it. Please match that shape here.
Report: 15.5 bar
